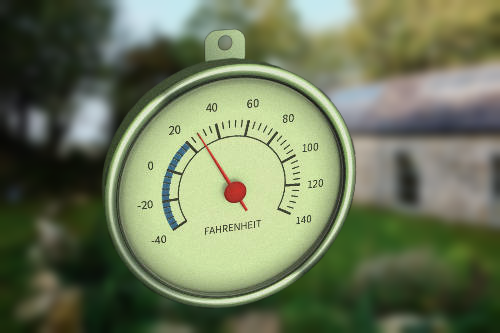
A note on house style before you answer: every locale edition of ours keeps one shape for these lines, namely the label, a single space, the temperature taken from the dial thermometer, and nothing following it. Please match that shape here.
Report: 28 °F
